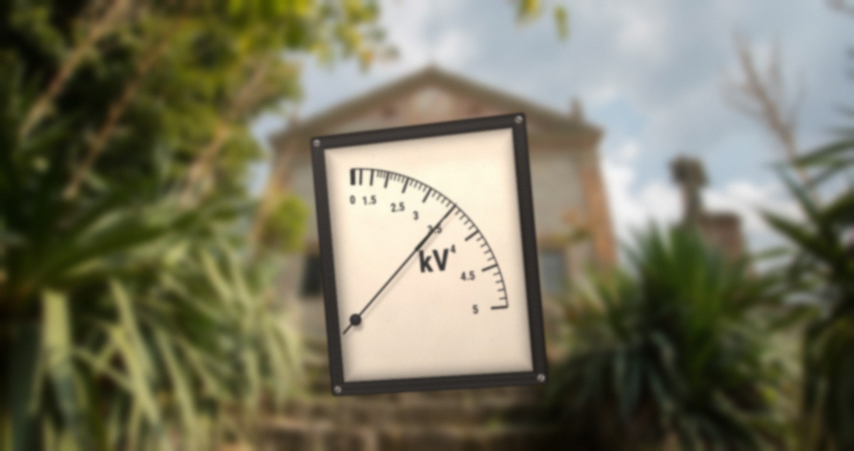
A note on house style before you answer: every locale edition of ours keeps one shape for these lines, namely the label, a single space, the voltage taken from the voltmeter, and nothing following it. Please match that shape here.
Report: 3.5 kV
